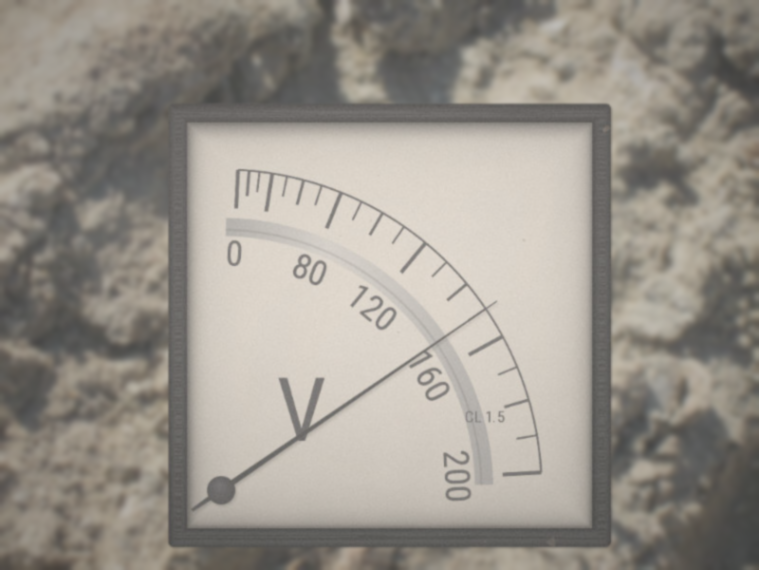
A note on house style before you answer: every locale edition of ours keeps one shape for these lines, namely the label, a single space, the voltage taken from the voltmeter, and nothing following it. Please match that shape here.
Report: 150 V
